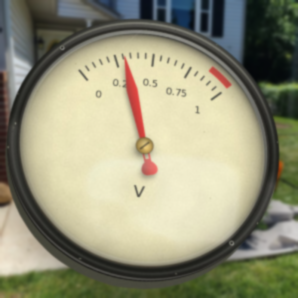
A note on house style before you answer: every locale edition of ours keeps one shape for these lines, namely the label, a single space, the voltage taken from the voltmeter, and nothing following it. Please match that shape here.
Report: 0.3 V
